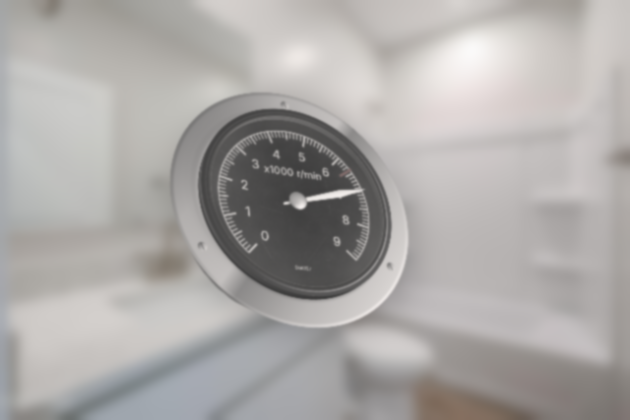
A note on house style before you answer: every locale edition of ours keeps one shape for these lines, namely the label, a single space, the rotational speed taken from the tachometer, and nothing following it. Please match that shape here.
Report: 7000 rpm
